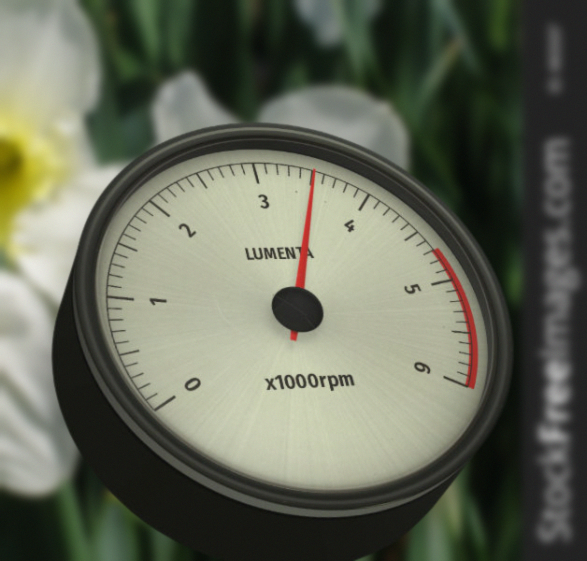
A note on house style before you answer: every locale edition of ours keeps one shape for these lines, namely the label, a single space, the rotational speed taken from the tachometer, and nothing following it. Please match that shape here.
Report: 3500 rpm
